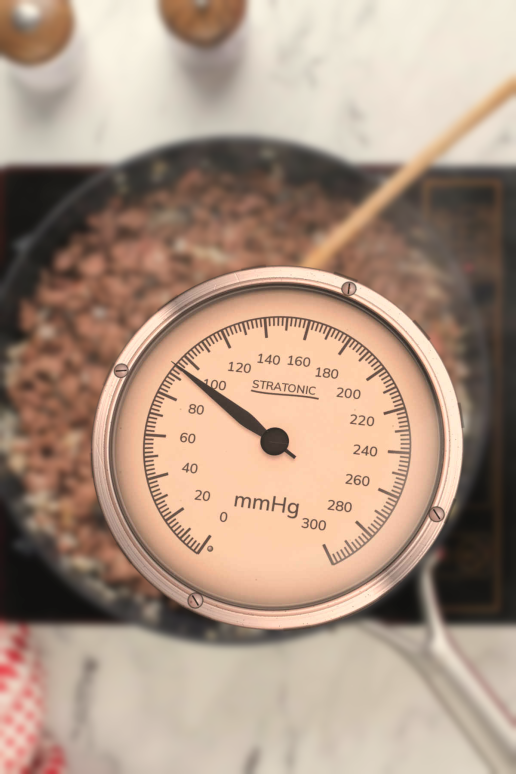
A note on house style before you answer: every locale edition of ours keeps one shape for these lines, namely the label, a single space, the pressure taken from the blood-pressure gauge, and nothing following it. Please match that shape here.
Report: 94 mmHg
